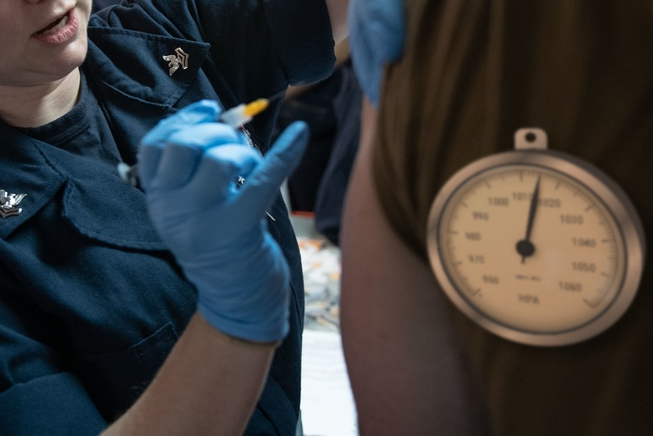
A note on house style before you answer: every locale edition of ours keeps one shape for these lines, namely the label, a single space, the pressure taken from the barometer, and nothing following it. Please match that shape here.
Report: 1015 hPa
